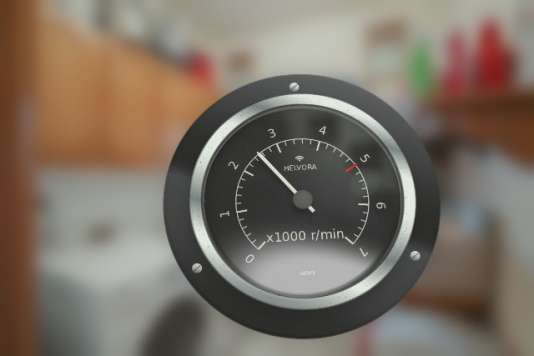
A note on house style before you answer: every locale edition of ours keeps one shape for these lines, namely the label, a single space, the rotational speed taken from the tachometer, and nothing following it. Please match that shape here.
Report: 2500 rpm
